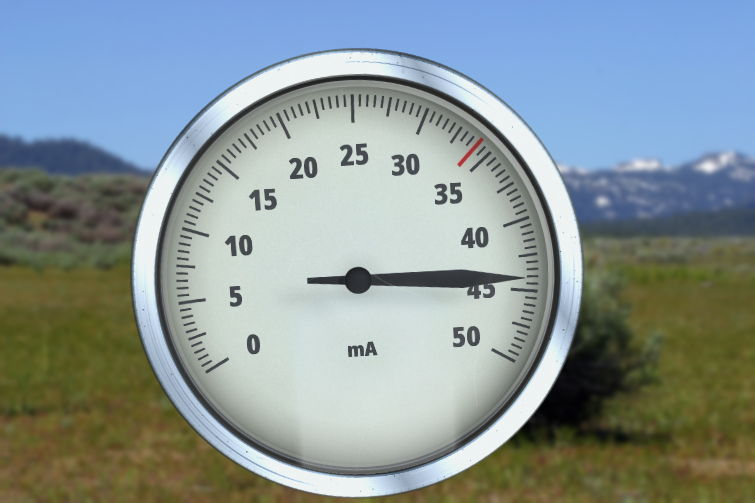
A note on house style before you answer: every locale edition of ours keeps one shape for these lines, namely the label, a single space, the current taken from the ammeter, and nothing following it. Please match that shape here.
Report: 44 mA
